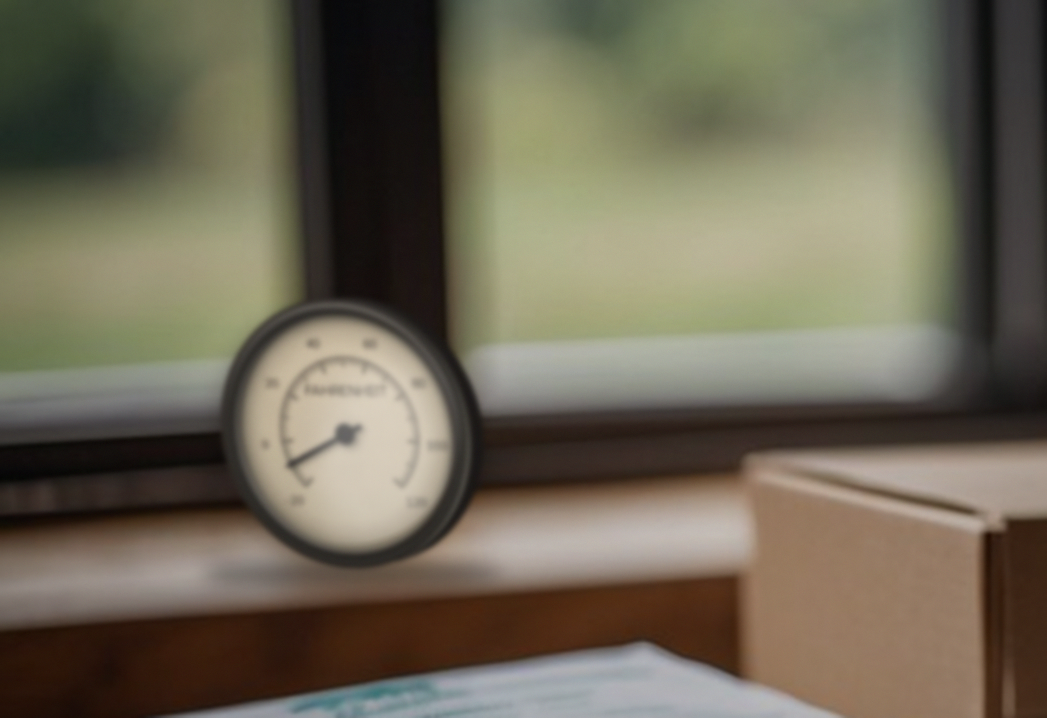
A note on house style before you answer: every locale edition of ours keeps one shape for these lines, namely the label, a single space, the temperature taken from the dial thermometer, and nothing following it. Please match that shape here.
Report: -10 °F
